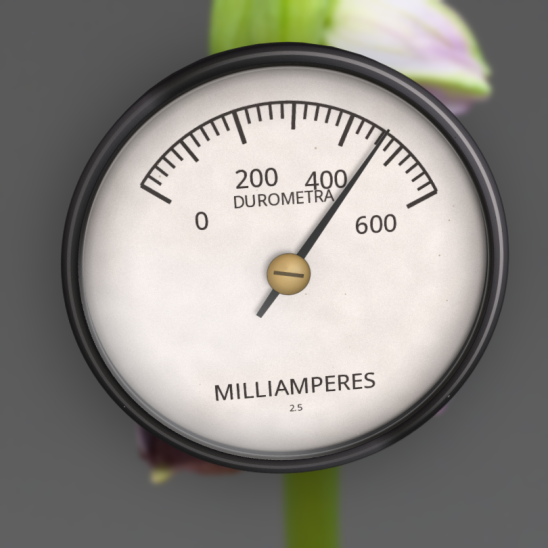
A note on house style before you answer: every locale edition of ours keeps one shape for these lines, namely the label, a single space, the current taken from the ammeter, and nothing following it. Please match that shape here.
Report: 460 mA
